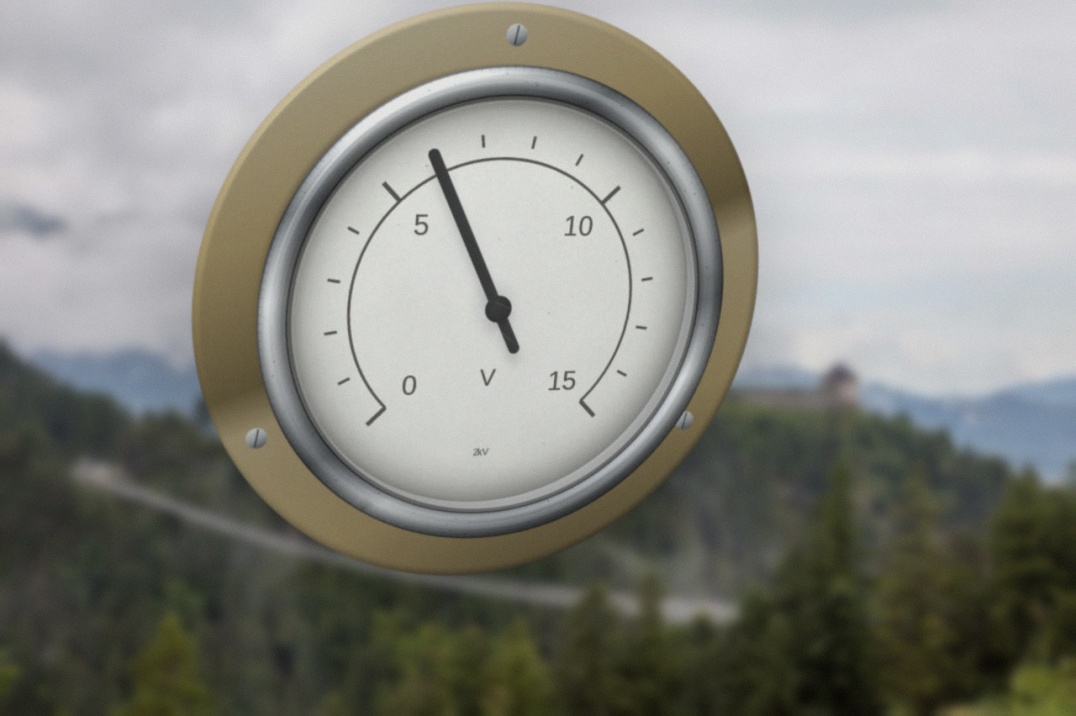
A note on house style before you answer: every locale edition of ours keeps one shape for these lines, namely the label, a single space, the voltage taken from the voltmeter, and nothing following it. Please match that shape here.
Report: 6 V
